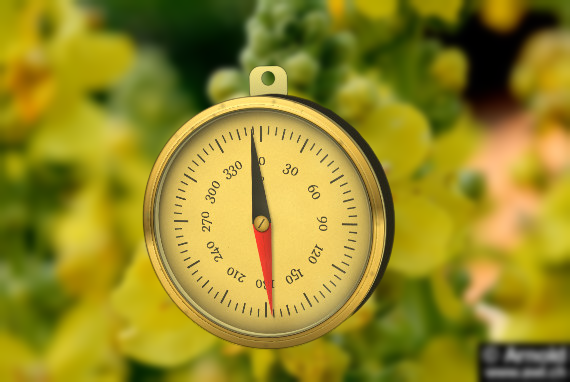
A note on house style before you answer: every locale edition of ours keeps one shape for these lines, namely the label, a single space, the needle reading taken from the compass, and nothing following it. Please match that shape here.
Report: 175 °
